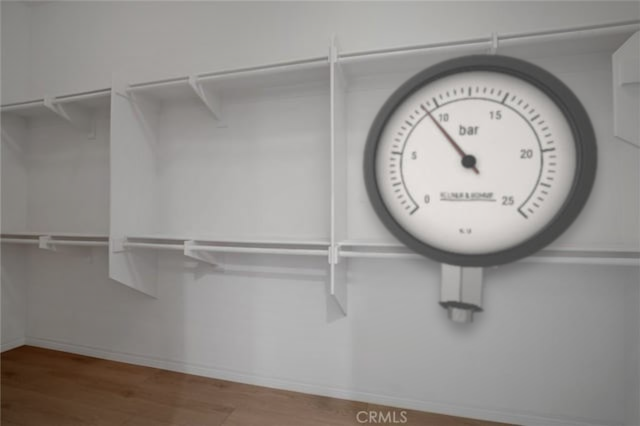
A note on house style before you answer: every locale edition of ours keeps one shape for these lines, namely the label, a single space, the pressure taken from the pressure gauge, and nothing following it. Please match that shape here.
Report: 9 bar
